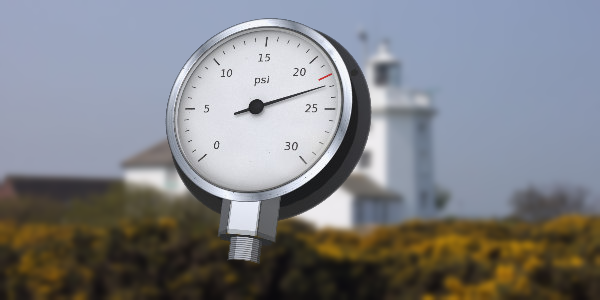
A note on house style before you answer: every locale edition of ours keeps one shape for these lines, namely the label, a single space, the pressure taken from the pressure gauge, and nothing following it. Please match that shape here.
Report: 23 psi
